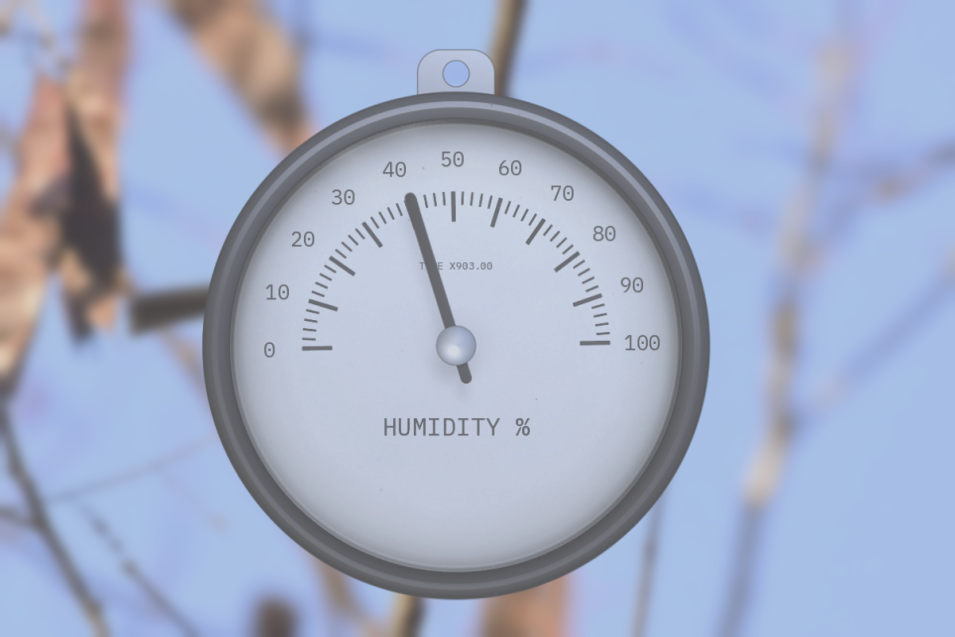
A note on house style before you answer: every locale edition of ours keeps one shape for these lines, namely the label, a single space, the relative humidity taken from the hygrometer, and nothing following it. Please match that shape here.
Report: 41 %
